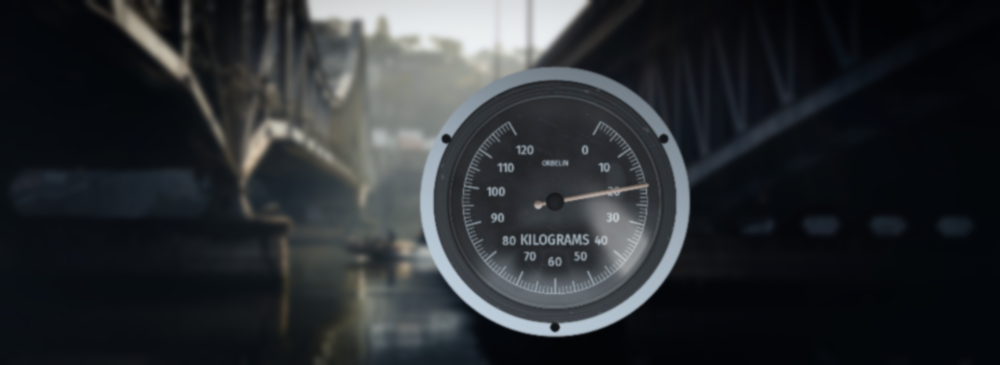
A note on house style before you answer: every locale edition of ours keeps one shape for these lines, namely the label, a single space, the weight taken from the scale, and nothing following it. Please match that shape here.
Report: 20 kg
